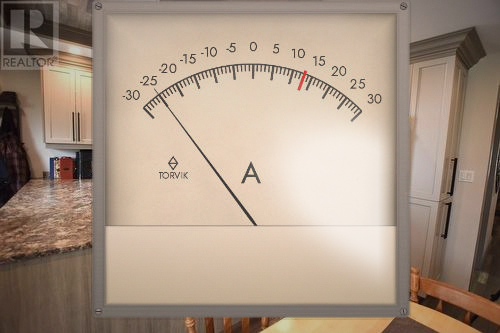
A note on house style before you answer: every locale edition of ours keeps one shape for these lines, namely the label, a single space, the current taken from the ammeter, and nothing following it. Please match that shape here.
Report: -25 A
